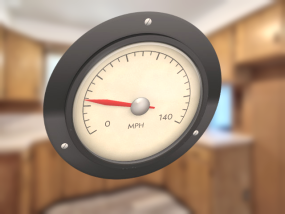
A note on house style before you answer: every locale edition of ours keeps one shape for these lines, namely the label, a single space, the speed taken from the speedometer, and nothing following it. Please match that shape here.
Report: 25 mph
